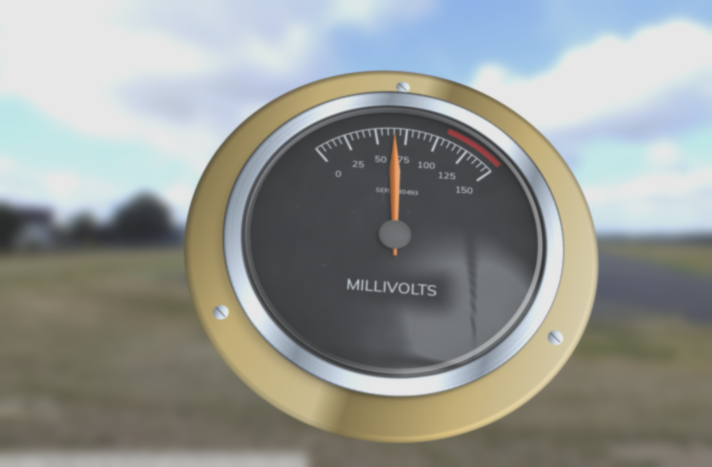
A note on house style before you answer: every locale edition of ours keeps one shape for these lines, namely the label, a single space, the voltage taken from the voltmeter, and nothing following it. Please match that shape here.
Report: 65 mV
